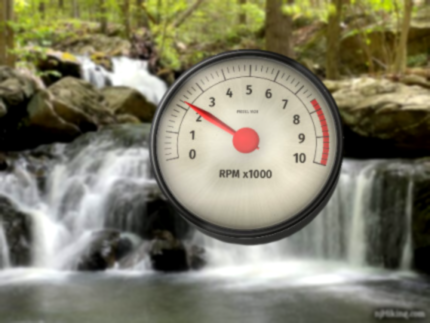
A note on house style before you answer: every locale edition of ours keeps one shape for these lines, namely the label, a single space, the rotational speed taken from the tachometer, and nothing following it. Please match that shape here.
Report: 2200 rpm
